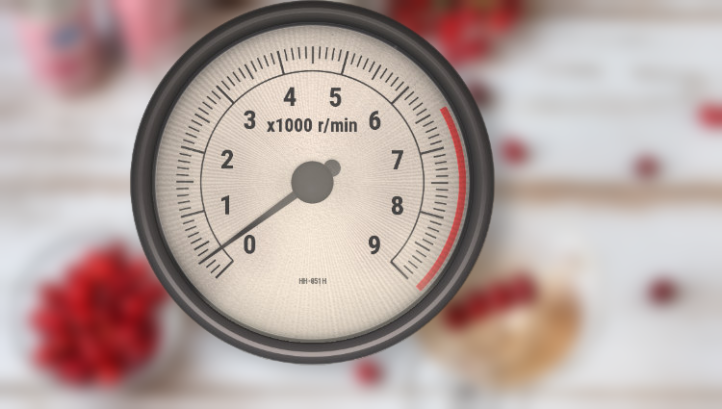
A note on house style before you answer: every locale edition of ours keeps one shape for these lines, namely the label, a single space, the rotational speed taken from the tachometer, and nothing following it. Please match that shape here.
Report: 300 rpm
